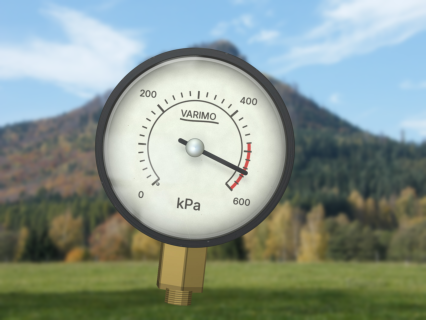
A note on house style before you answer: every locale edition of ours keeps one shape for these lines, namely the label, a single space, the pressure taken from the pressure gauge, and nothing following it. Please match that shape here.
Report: 550 kPa
